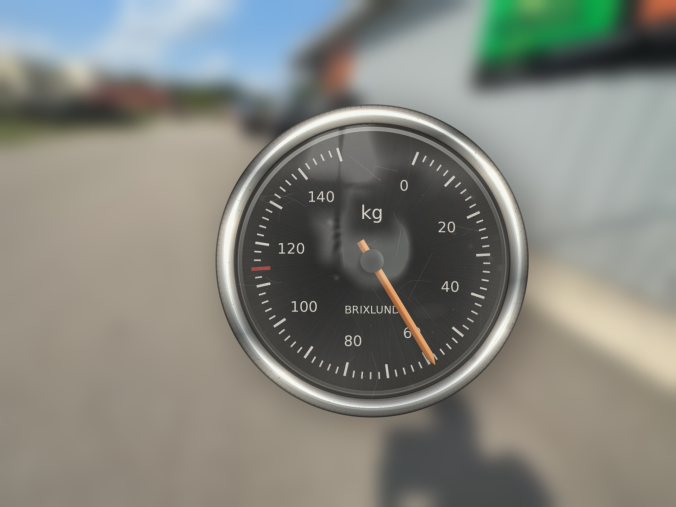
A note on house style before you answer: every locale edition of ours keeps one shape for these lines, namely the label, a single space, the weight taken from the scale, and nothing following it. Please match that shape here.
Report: 59 kg
